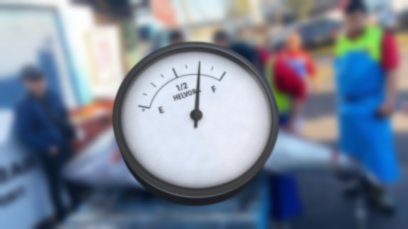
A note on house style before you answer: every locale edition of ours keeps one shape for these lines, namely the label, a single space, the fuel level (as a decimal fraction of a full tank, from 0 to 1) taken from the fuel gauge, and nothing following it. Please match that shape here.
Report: 0.75
